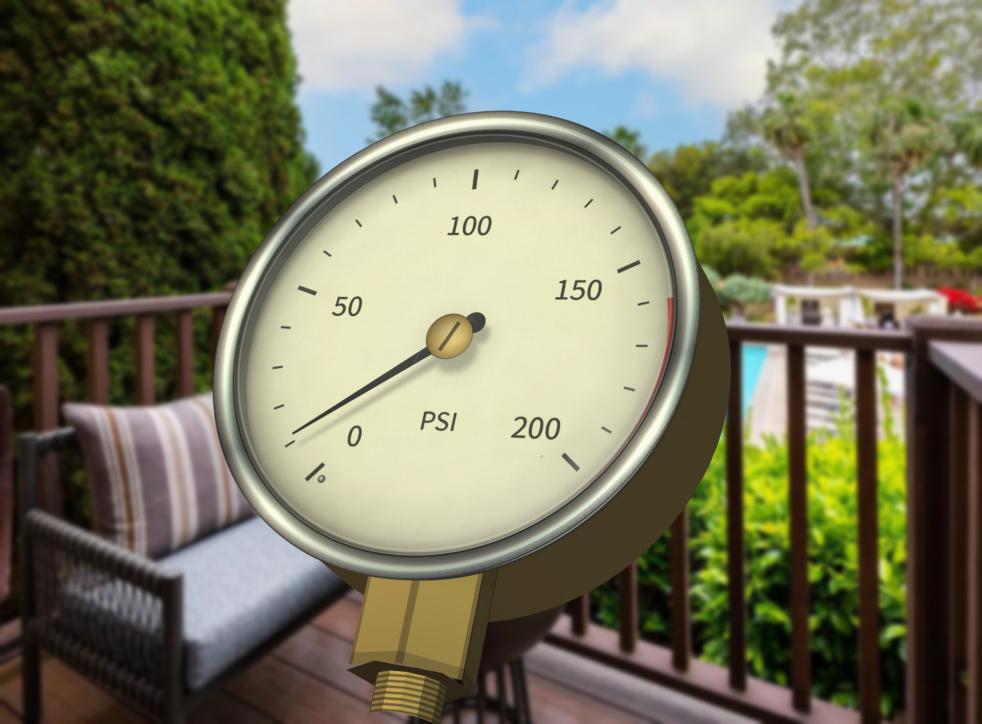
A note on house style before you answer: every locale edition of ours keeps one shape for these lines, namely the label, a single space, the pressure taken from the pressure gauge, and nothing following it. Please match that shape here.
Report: 10 psi
